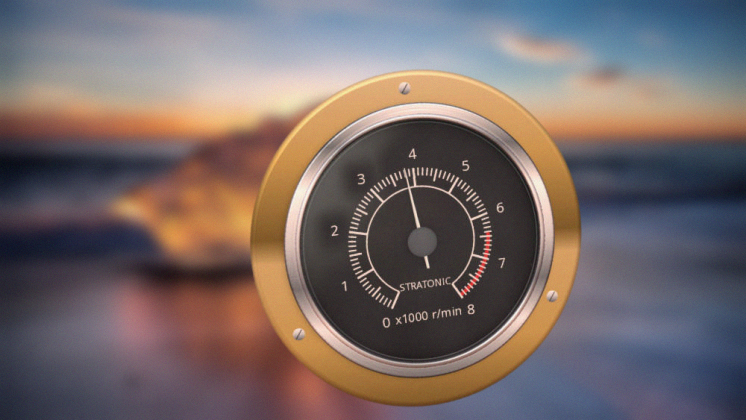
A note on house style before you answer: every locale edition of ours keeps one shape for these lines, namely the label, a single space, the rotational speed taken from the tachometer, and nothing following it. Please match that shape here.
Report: 3800 rpm
